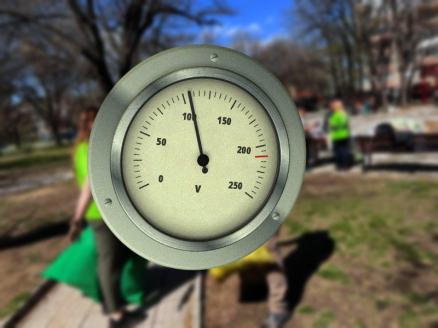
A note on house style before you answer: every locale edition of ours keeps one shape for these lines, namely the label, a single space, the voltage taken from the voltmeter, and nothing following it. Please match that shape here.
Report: 105 V
